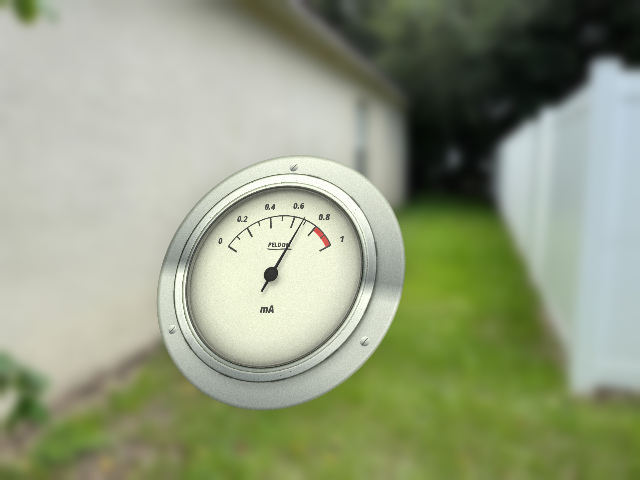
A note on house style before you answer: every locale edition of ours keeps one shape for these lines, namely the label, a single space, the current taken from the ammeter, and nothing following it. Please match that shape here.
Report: 0.7 mA
